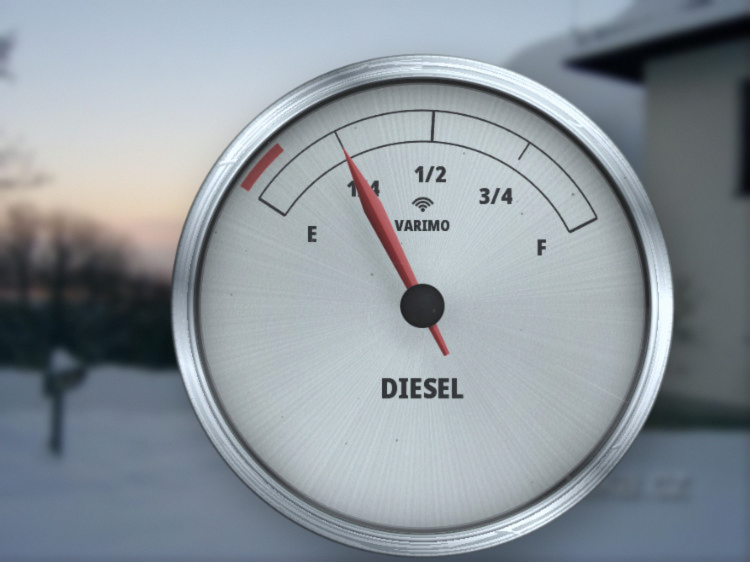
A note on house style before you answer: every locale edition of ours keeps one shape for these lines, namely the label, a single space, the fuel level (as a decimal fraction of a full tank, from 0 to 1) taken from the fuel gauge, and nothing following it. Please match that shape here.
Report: 0.25
